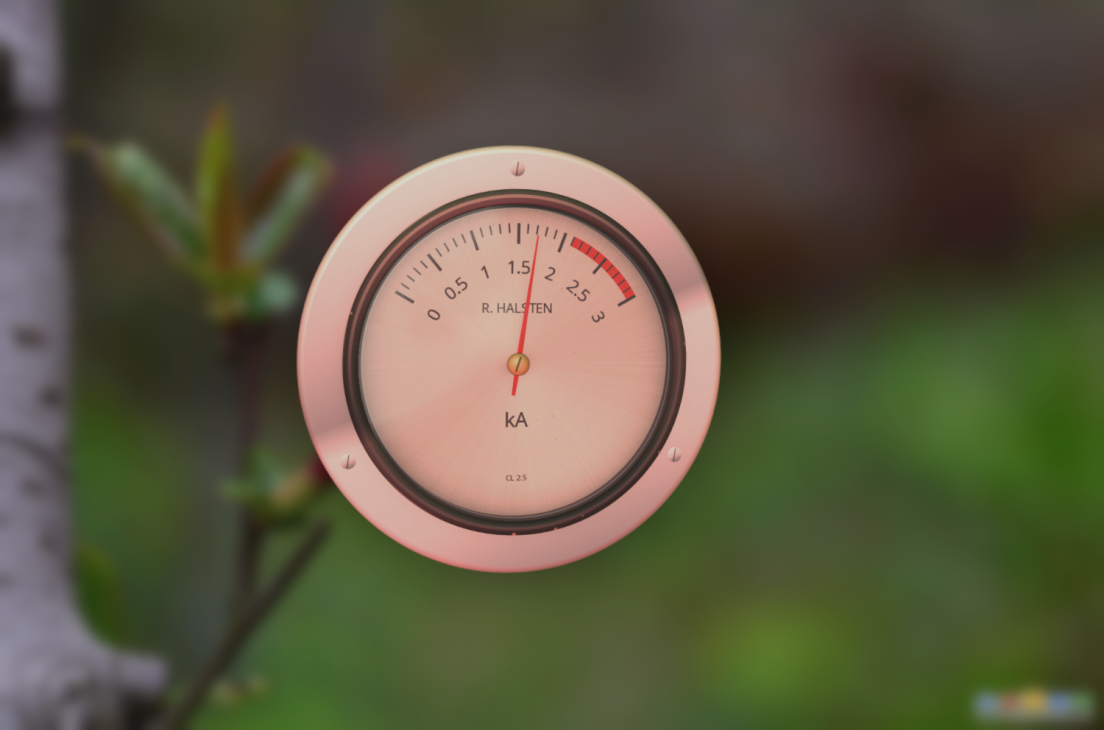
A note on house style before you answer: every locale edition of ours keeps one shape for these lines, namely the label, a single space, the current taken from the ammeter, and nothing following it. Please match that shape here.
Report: 1.7 kA
